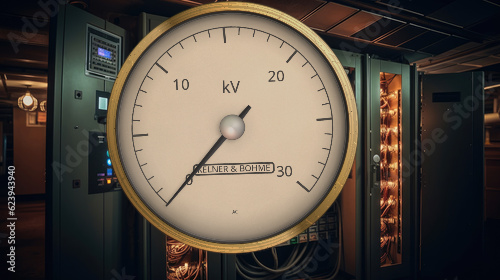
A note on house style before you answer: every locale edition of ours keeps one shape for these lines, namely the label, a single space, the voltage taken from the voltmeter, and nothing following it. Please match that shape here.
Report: 0 kV
